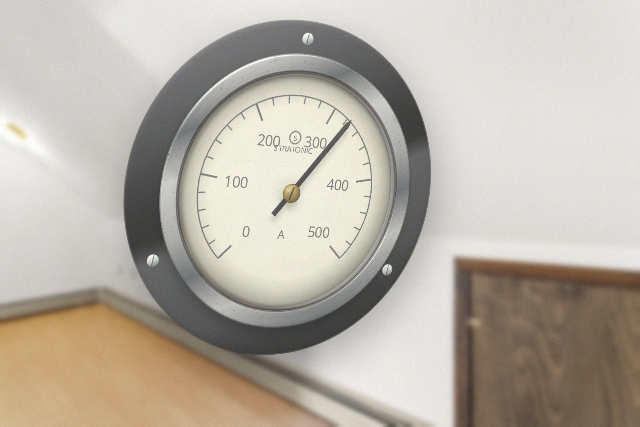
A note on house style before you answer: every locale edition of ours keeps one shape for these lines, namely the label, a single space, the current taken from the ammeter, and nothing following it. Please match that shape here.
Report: 320 A
